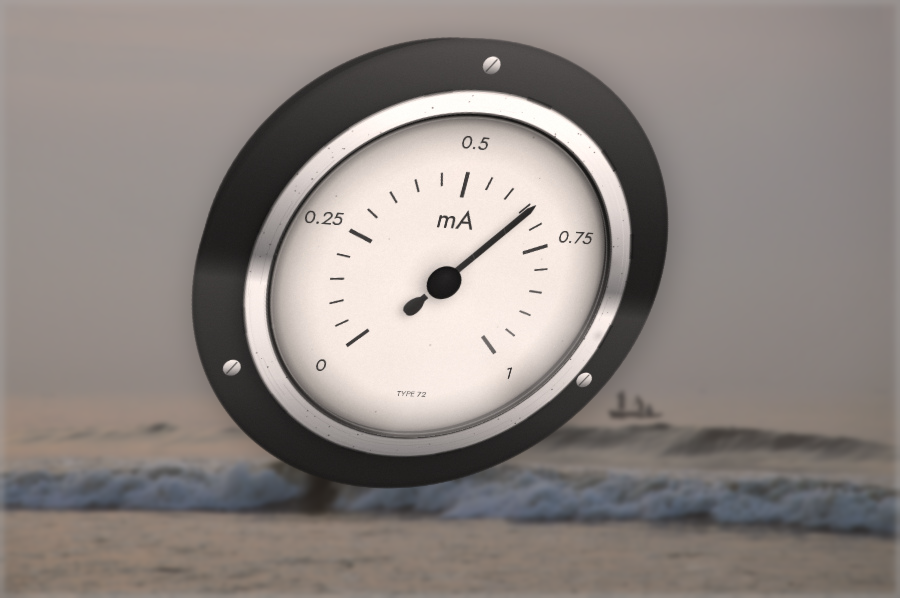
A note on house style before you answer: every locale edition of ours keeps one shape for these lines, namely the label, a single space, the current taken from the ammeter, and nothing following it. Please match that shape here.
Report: 0.65 mA
